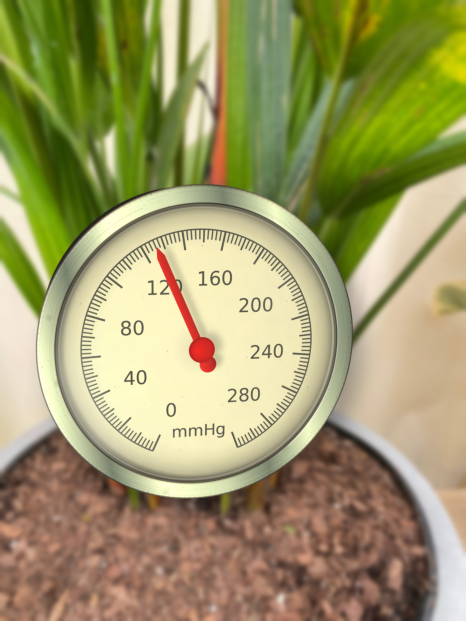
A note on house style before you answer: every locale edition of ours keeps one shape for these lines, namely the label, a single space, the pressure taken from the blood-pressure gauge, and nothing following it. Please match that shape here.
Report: 126 mmHg
